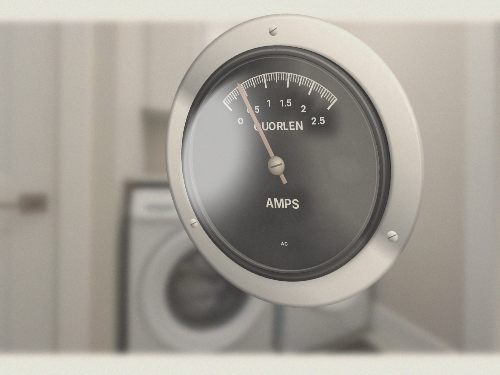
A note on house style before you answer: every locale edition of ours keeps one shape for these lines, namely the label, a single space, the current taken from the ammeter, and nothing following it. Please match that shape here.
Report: 0.5 A
